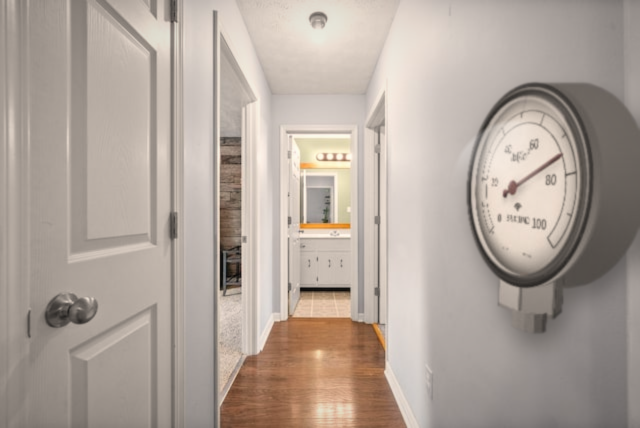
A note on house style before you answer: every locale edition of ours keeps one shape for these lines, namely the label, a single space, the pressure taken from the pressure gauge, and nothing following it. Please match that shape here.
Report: 75 psi
